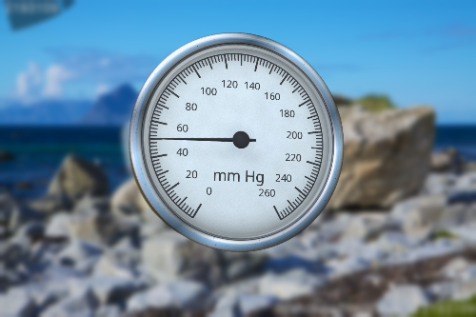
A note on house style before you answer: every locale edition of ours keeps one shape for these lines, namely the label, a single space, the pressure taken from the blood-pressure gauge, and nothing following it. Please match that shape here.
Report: 50 mmHg
